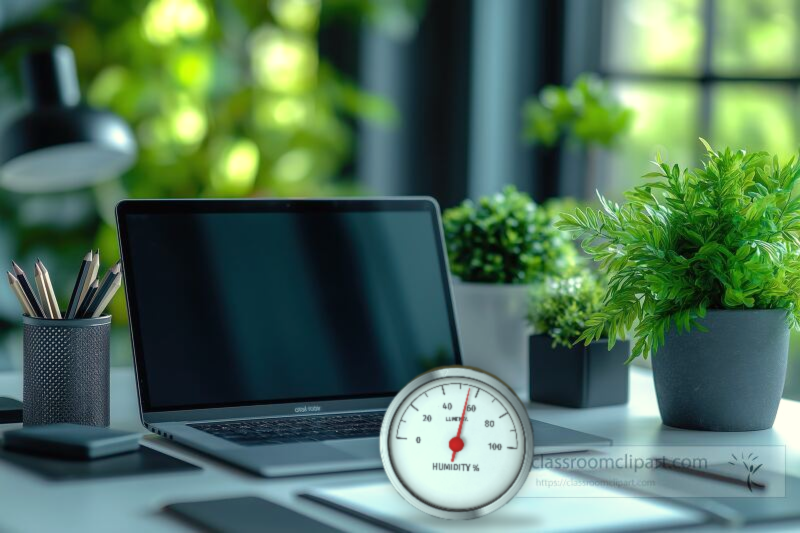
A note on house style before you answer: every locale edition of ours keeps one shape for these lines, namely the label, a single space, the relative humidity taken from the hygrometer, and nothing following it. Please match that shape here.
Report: 55 %
